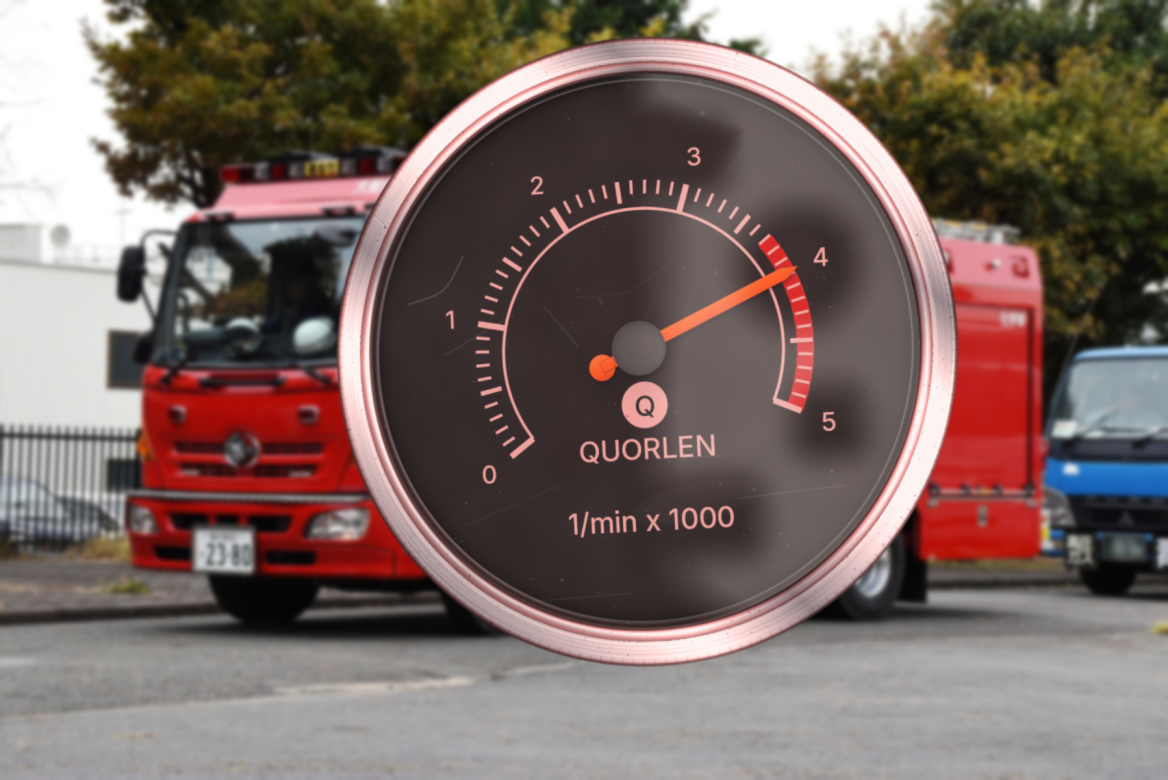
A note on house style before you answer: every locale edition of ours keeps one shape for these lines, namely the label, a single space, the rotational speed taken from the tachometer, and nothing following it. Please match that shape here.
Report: 4000 rpm
